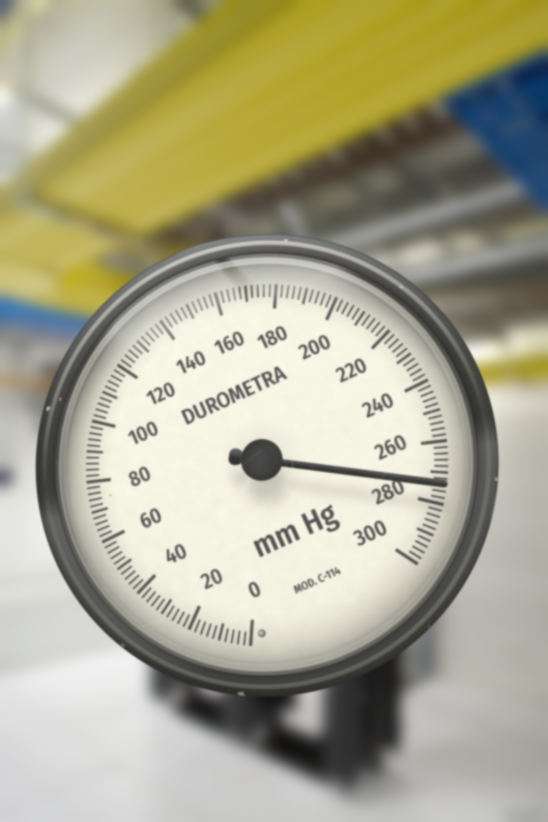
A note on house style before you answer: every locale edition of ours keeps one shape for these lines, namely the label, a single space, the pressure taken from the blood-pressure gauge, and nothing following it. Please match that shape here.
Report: 274 mmHg
